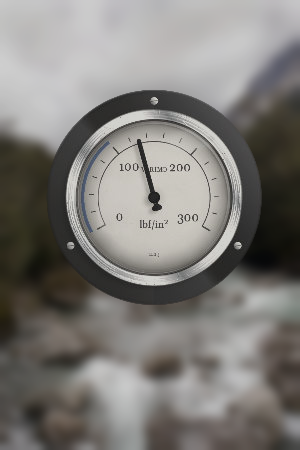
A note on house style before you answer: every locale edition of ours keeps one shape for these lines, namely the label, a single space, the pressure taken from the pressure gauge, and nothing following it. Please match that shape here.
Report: 130 psi
